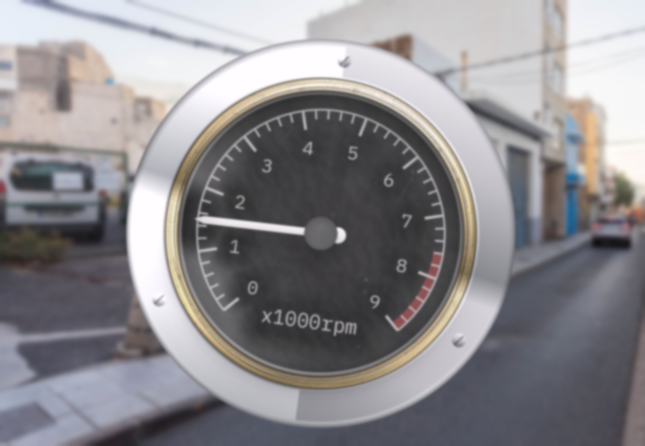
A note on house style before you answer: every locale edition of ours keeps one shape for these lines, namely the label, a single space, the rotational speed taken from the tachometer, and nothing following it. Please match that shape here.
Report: 1500 rpm
